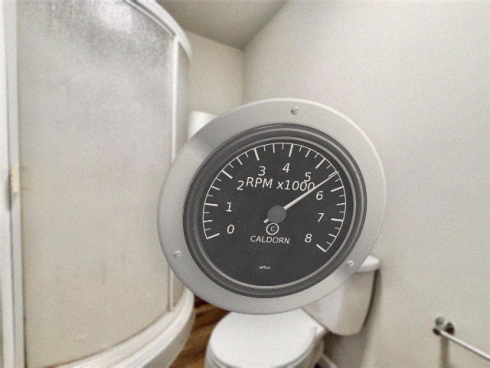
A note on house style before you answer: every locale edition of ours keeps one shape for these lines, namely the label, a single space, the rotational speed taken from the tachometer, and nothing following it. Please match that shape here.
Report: 5500 rpm
